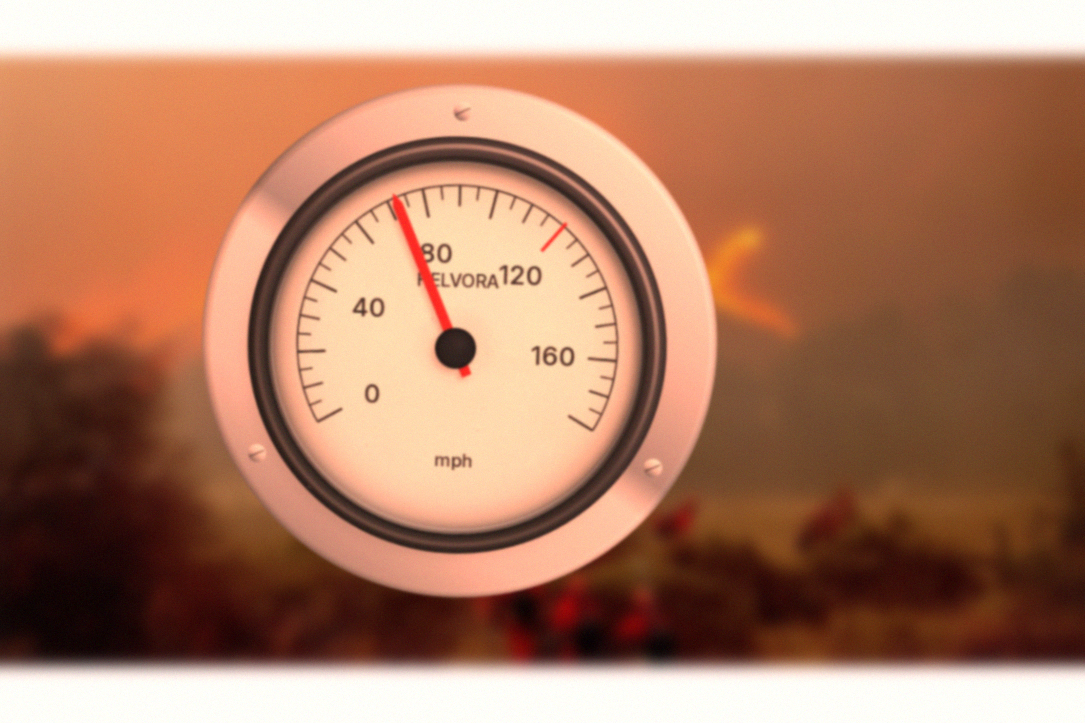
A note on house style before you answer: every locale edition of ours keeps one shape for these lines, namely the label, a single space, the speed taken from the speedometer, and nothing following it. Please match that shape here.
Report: 72.5 mph
